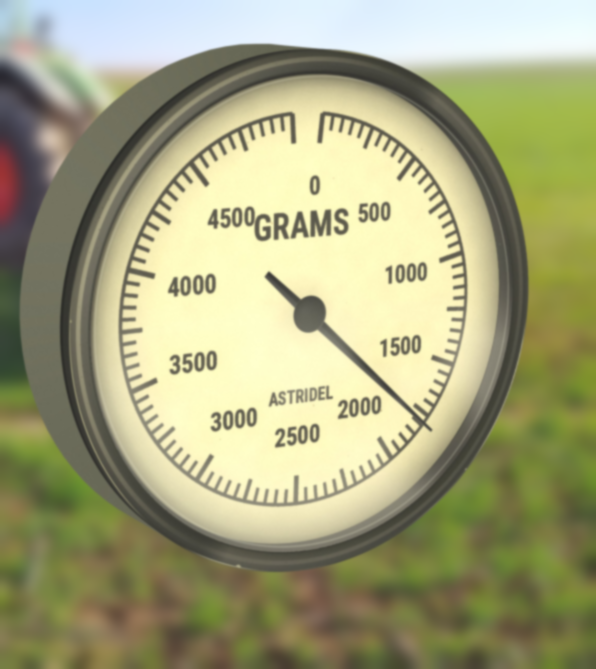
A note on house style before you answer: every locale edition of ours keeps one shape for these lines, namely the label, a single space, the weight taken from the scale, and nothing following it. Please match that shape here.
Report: 1800 g
